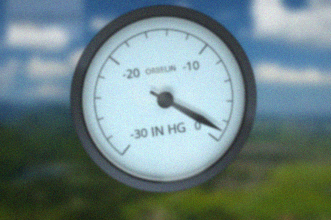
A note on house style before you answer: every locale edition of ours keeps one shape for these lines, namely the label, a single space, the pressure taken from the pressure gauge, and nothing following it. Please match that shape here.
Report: -1 inHg
